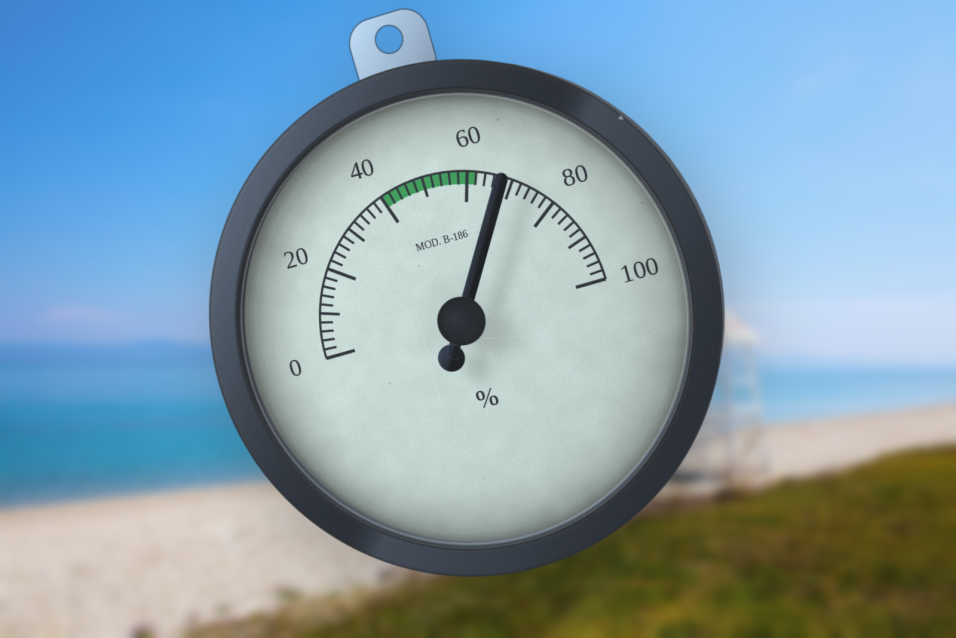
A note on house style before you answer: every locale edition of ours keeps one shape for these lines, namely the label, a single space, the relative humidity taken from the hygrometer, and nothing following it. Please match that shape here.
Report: 68 %
